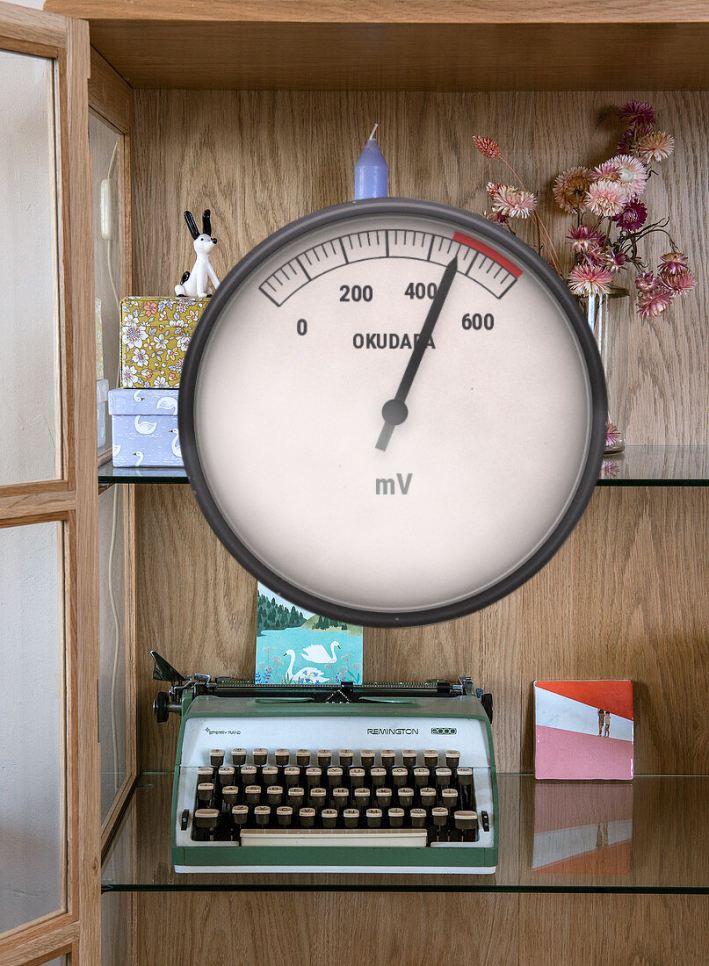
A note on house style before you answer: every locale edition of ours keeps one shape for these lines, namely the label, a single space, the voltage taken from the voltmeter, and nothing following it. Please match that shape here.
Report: 460 mV
